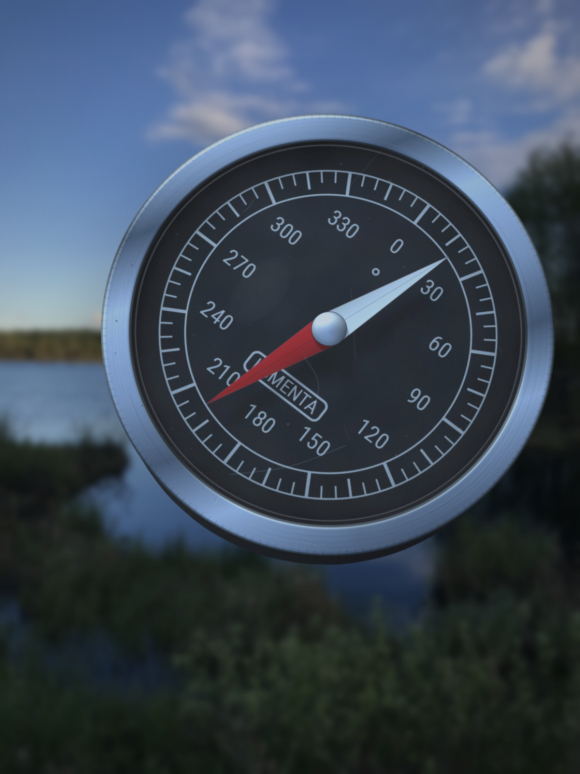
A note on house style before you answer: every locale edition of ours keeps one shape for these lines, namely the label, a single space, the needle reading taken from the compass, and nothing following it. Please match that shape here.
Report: 200 °
